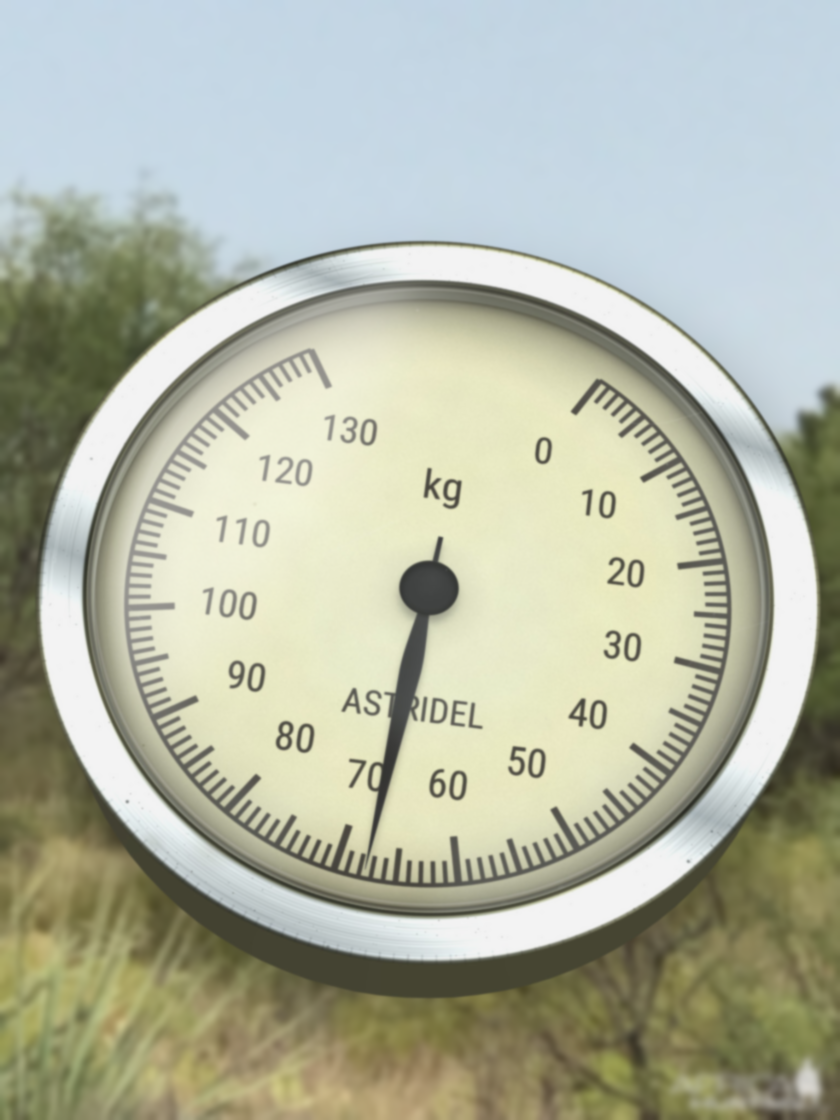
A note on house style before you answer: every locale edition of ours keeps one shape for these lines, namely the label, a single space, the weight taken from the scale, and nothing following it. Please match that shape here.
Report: 67.5 kg
